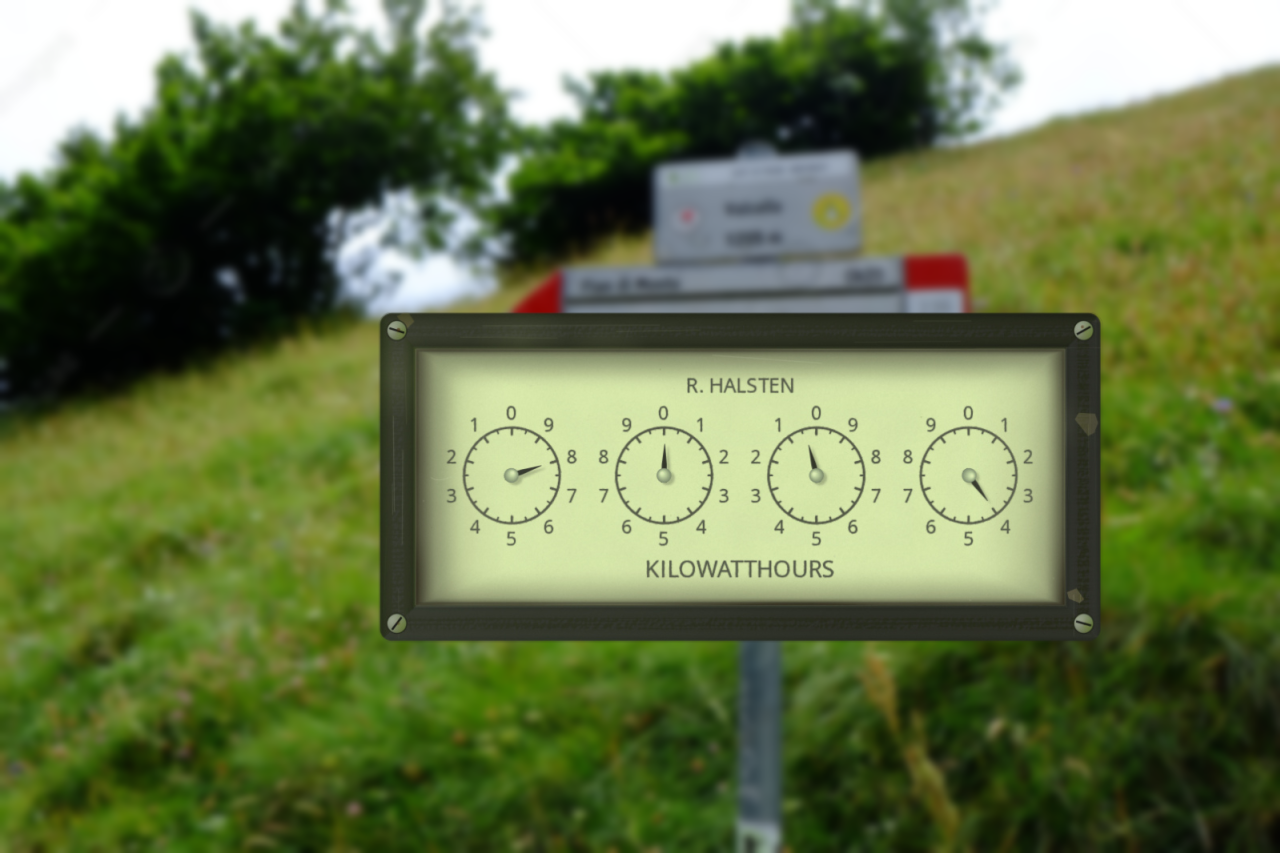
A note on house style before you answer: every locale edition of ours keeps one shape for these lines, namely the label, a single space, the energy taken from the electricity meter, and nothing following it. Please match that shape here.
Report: 8004 kWh
